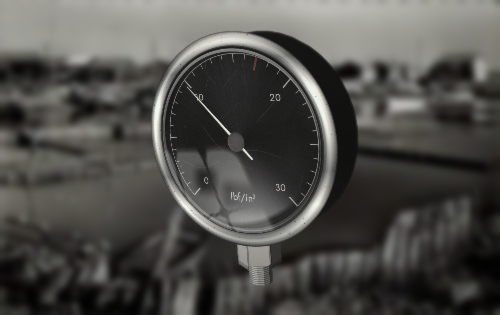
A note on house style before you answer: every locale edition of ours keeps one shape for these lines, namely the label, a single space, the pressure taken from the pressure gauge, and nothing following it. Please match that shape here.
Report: 10 psi
